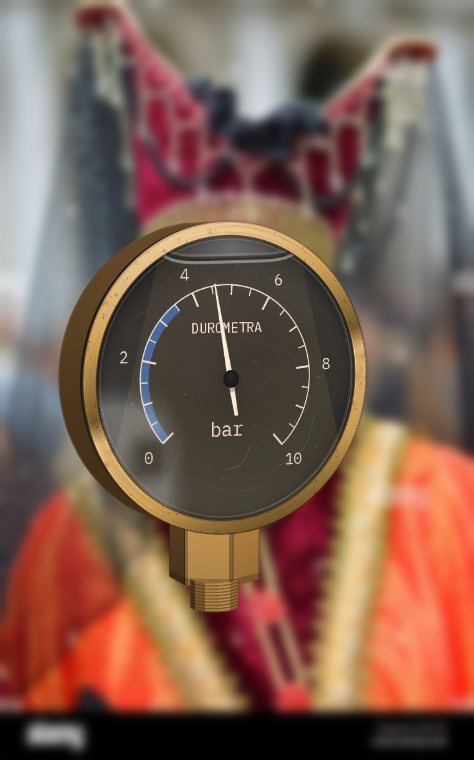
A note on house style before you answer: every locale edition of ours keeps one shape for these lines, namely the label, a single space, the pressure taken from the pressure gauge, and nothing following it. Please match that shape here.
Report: 4.5 bar
